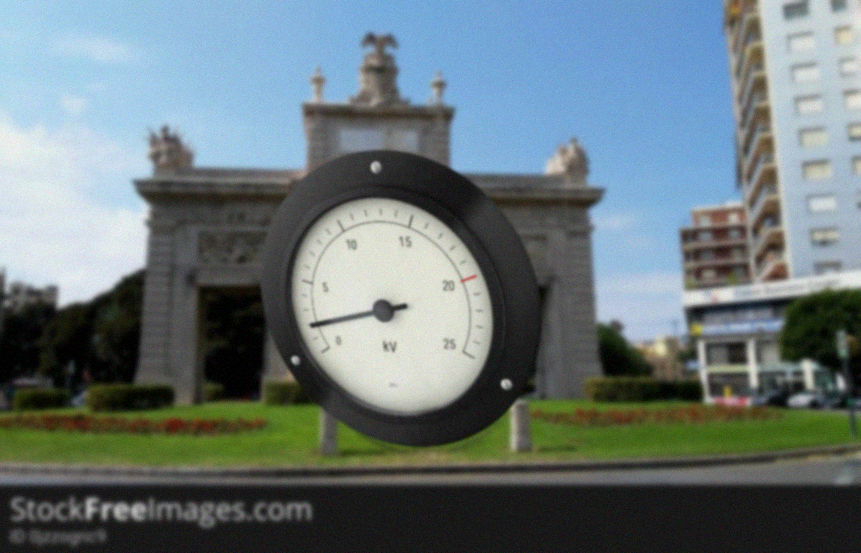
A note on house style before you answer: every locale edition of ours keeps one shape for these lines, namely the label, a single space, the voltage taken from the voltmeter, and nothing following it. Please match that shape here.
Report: 2 kV
